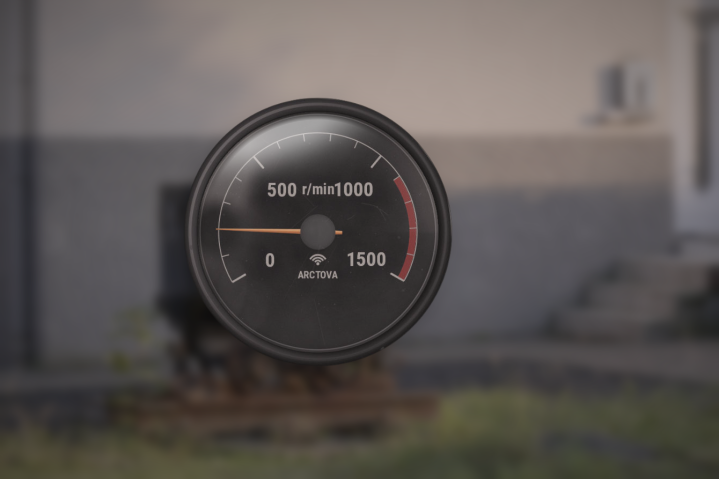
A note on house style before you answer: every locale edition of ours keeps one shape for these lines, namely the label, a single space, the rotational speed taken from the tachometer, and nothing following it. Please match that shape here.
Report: 200 rpm
